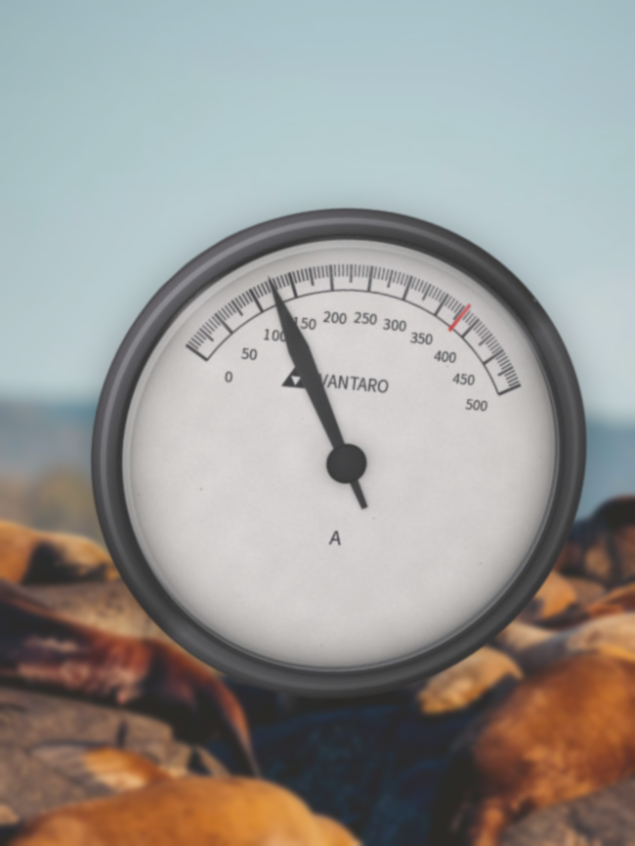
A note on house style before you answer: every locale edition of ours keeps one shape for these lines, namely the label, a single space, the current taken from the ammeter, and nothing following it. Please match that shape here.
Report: 125 A
